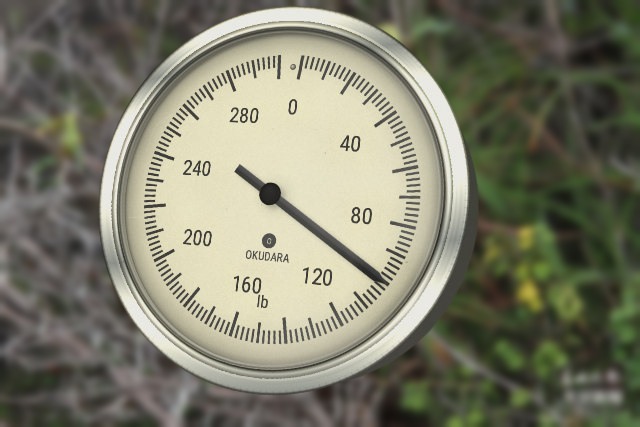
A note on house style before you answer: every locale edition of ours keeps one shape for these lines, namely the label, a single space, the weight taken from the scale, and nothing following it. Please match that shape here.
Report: 100 lb
